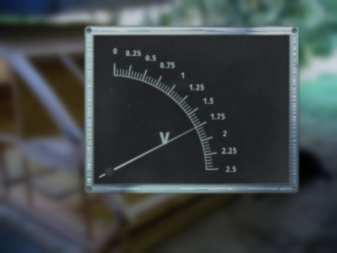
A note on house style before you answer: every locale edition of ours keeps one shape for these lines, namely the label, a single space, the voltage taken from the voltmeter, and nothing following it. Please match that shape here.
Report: 1.75 V
